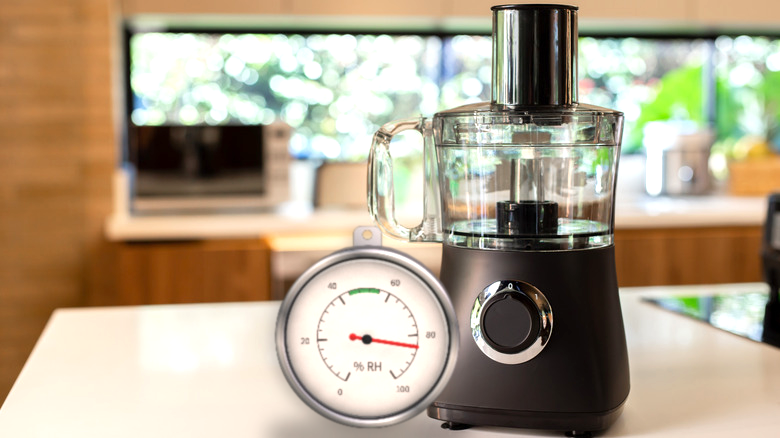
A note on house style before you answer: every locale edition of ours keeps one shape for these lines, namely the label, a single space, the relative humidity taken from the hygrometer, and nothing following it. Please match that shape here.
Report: 84 %
